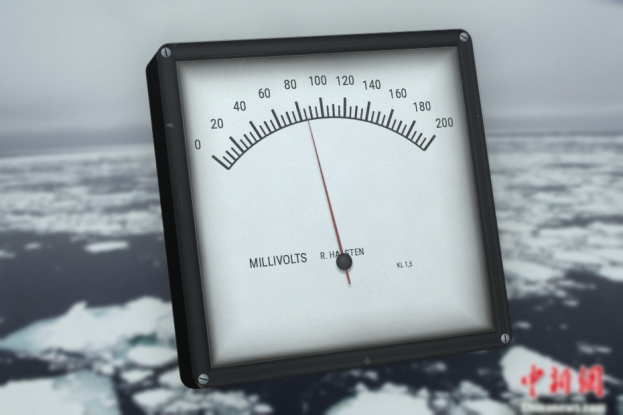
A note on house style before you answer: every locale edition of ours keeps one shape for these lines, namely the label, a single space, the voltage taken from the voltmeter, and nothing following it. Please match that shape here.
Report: 85 mV
